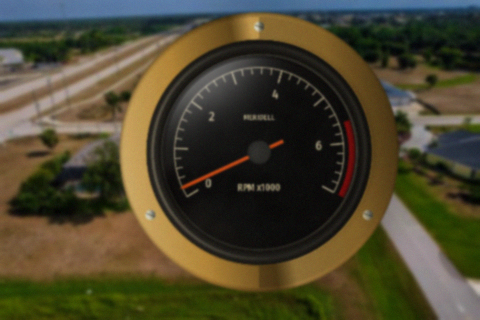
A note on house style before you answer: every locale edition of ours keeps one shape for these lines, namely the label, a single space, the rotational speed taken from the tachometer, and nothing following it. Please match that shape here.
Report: 200 rpm
